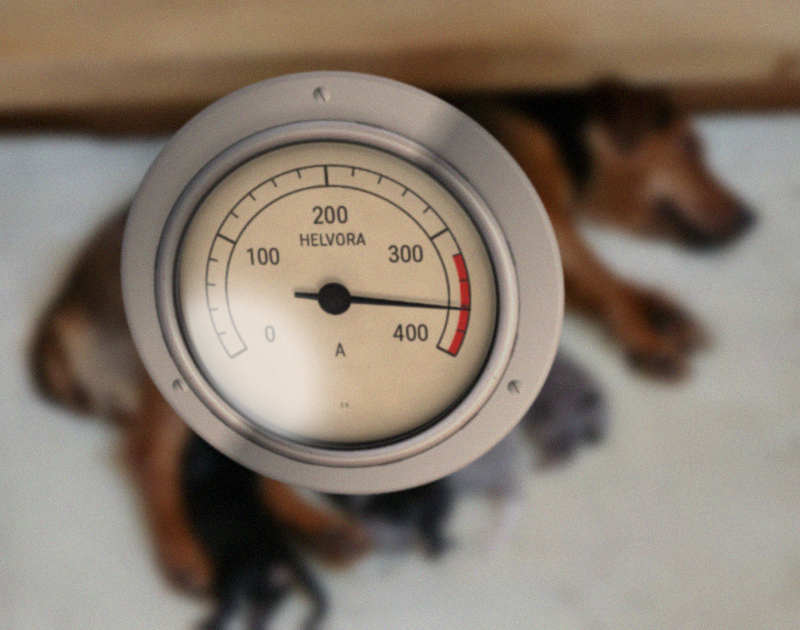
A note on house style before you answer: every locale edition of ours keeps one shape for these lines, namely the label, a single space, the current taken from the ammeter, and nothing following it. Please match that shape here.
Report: 360 A
